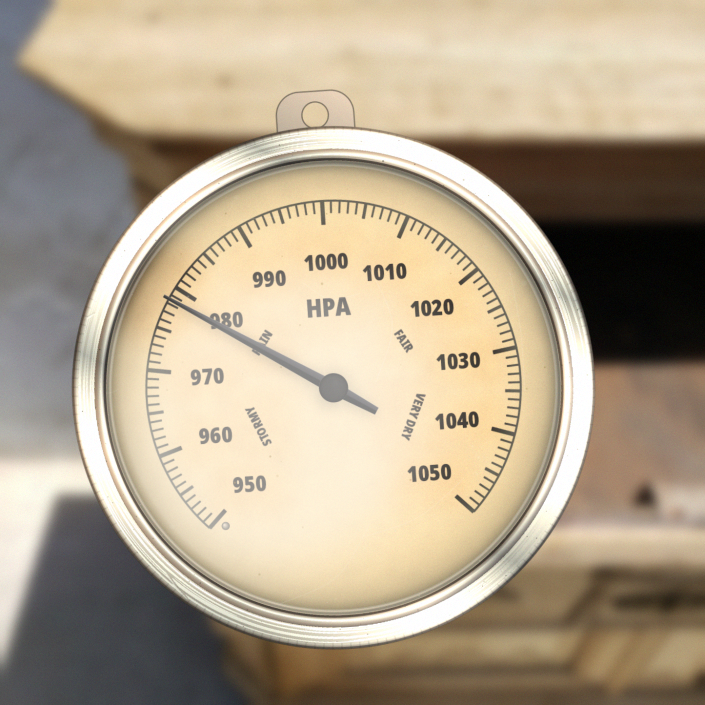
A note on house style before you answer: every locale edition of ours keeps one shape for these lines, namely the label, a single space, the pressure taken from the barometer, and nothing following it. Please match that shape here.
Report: 978.5 hPa
